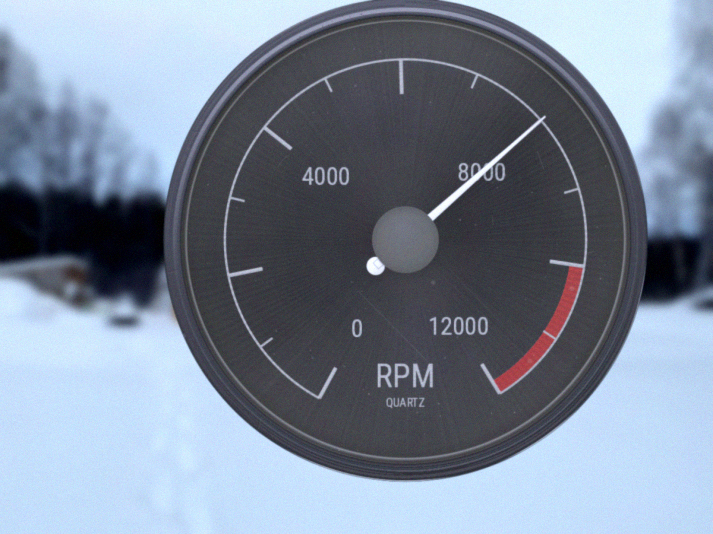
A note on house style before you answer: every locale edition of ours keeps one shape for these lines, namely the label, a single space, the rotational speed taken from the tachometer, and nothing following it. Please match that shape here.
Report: 8000 rpm
